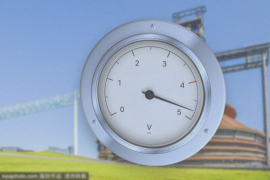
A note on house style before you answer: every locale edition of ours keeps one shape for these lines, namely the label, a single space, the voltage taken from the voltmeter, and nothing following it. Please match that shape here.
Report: 4.75 V
